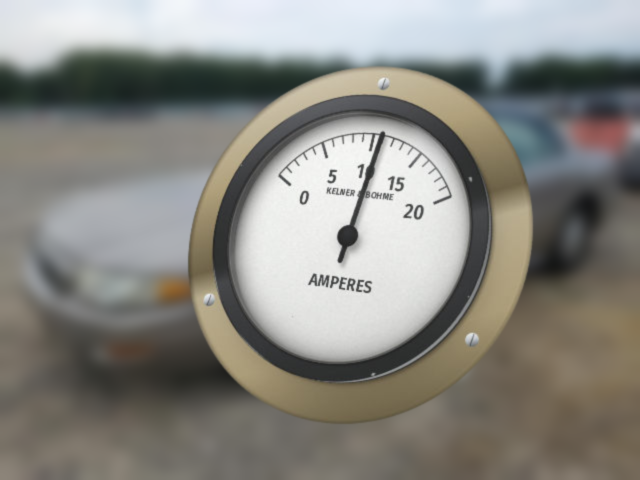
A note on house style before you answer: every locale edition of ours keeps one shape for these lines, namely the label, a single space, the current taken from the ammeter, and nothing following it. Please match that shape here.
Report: 11 A
